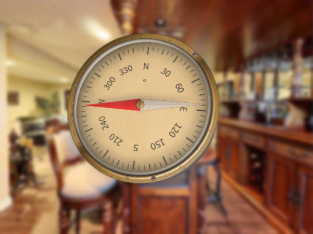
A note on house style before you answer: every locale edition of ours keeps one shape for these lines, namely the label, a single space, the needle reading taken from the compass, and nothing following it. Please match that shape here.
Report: 265 °
